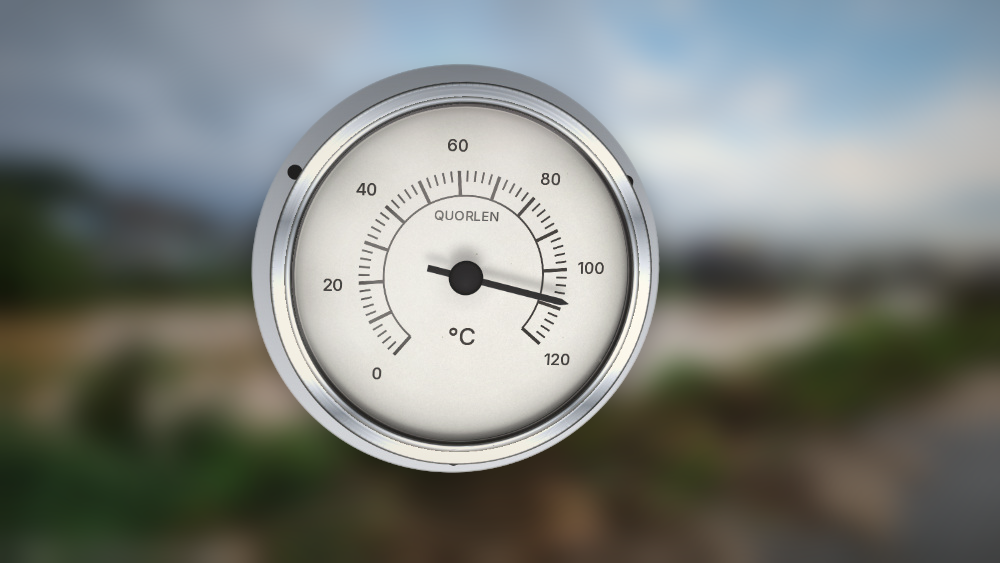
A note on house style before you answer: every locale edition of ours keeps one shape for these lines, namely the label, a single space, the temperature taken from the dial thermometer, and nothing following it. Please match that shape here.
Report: 108 °C
